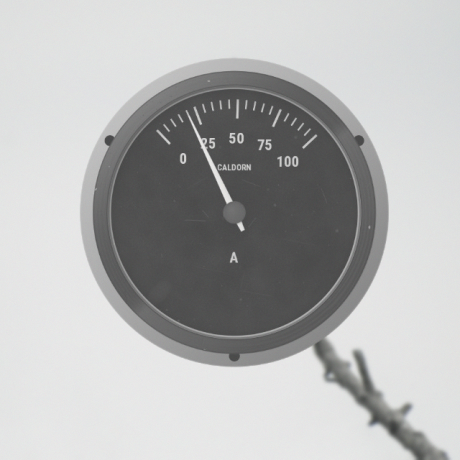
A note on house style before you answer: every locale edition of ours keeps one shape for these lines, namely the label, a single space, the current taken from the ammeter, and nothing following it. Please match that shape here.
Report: 20 A
